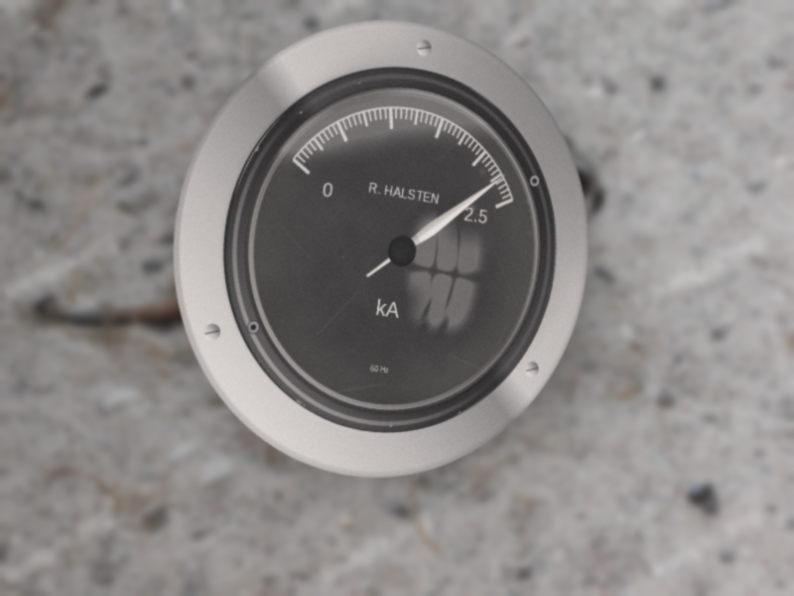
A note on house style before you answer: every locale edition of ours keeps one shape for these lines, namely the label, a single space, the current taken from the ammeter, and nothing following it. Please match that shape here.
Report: 2.25 kA
